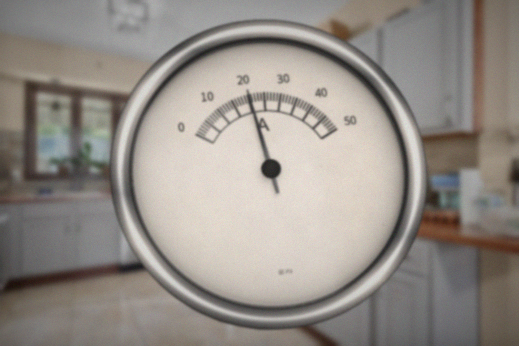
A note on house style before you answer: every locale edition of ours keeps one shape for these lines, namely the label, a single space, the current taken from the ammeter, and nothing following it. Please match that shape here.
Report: 20 A
